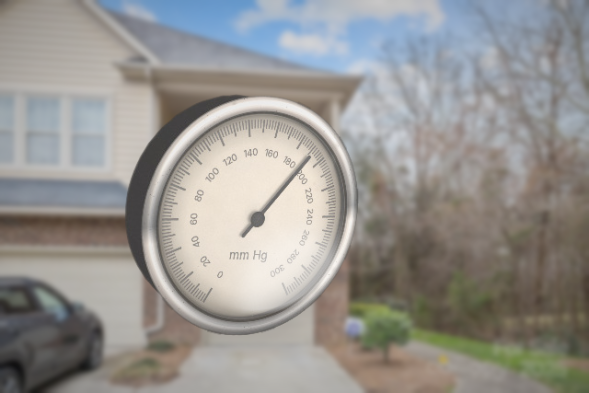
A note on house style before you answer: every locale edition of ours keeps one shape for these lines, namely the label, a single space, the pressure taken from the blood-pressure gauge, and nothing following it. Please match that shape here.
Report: 190 mmHg
